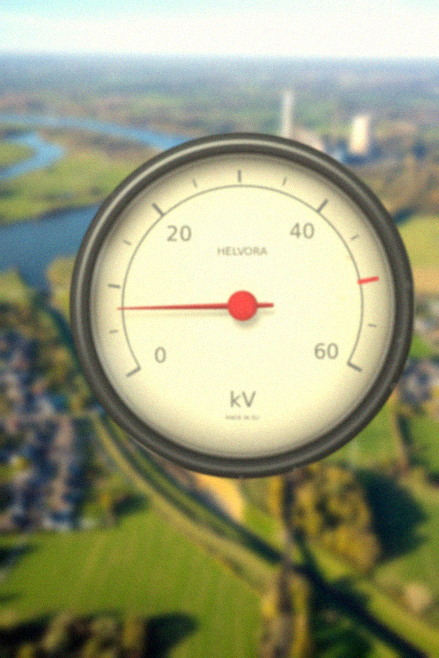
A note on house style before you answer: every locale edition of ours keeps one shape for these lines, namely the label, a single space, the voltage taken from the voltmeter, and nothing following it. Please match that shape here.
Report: 7.5 kV
